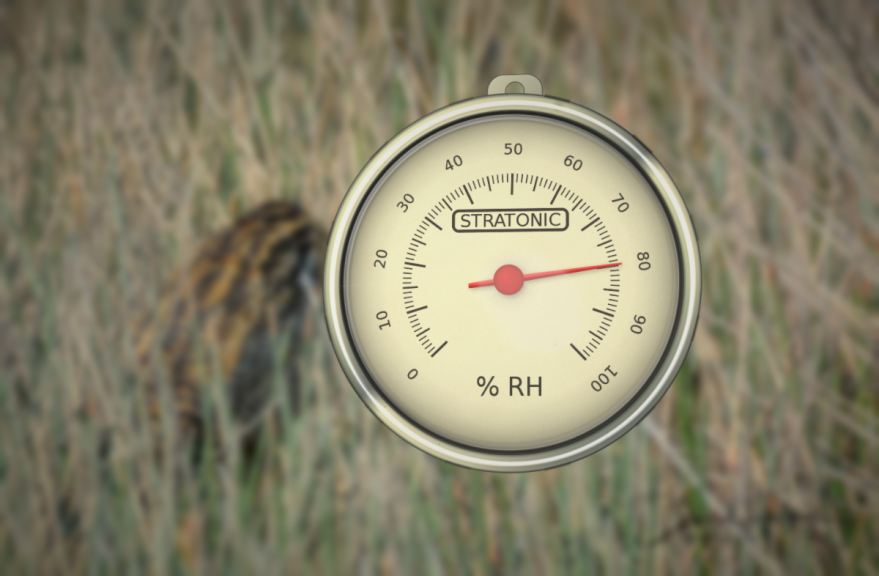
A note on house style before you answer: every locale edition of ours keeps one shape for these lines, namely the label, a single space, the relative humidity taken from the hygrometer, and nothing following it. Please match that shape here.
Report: 80 %
